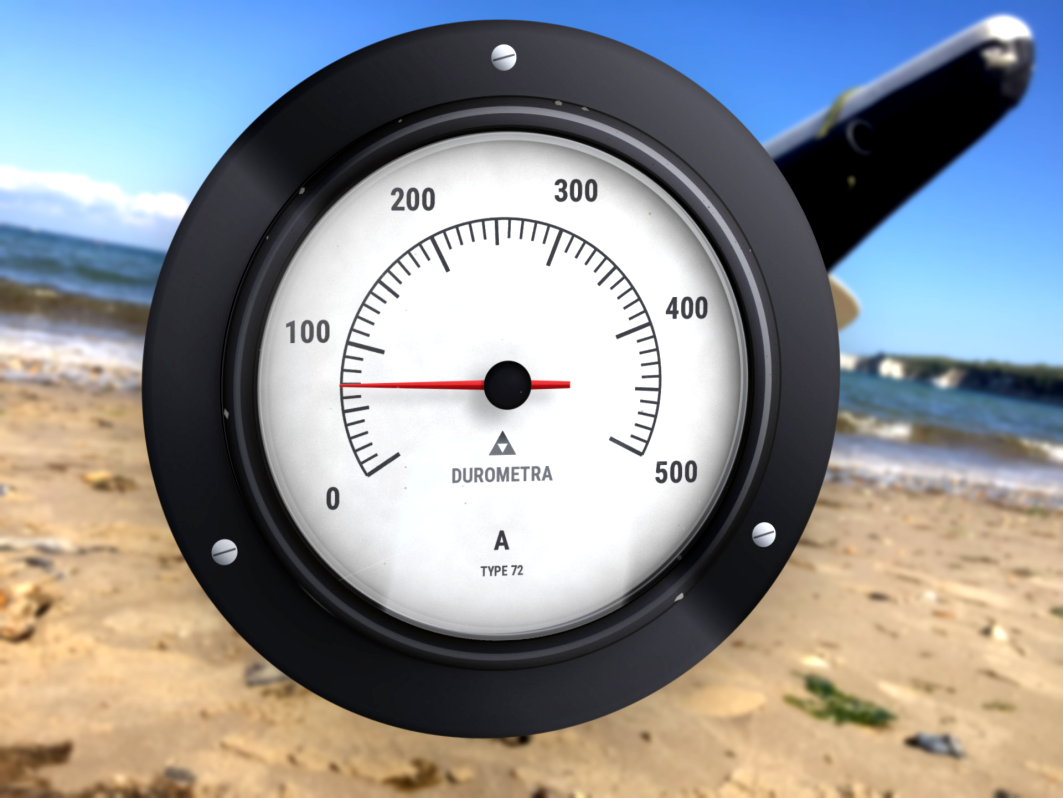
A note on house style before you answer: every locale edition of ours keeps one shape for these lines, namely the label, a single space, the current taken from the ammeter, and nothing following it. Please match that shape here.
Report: 70 A
